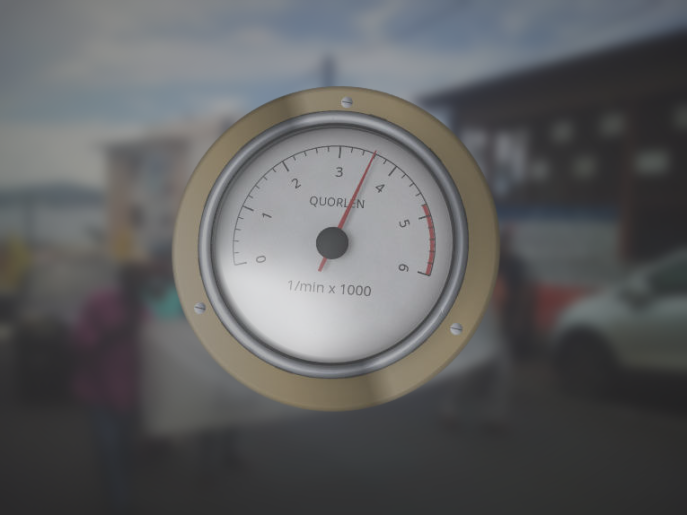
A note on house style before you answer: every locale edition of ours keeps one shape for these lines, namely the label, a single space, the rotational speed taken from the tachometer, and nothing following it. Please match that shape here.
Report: 3600 rpm
